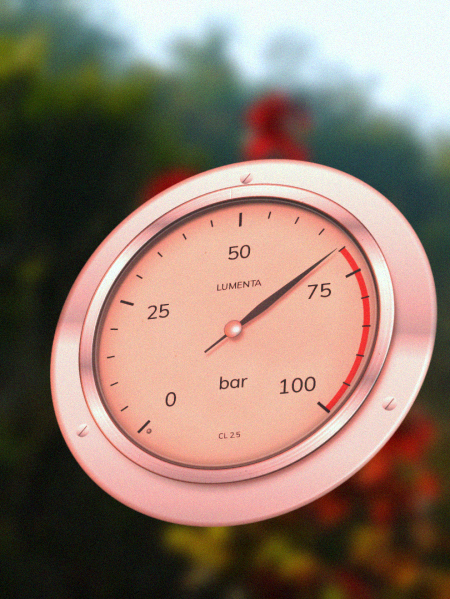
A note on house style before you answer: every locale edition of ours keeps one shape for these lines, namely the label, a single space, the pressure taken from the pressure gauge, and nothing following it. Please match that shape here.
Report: 70 bar
